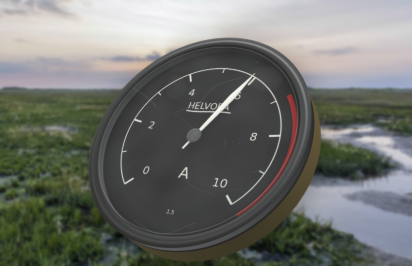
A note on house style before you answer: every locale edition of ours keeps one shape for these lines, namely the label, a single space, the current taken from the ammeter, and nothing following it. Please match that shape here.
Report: 6 A
